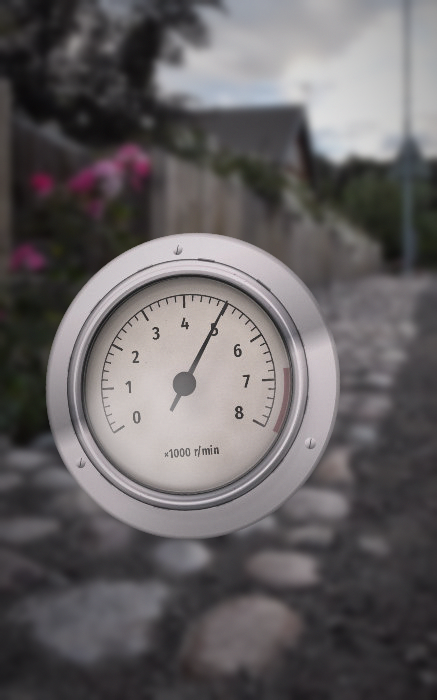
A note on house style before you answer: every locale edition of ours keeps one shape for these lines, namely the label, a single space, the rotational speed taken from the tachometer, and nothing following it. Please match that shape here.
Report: 5000 rpm
